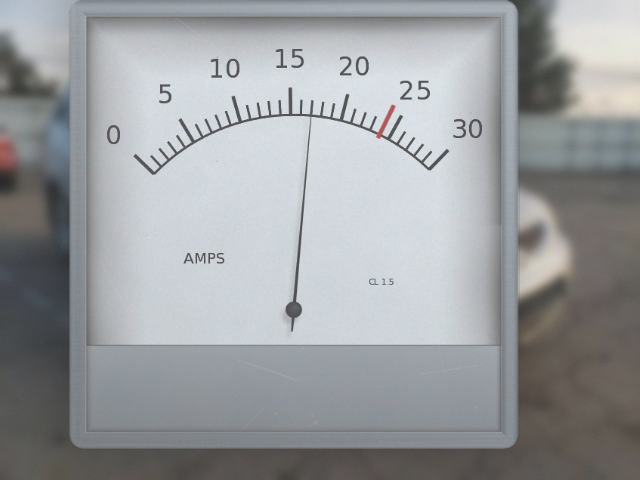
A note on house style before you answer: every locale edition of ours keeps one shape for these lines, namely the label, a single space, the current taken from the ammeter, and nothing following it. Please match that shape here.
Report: 17 A
